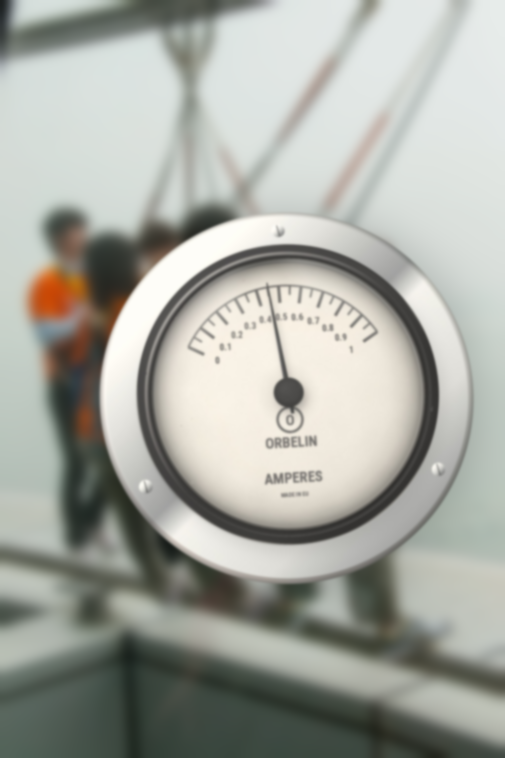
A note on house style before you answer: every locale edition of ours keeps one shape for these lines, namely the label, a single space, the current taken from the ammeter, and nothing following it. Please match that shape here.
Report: 0.45 A
